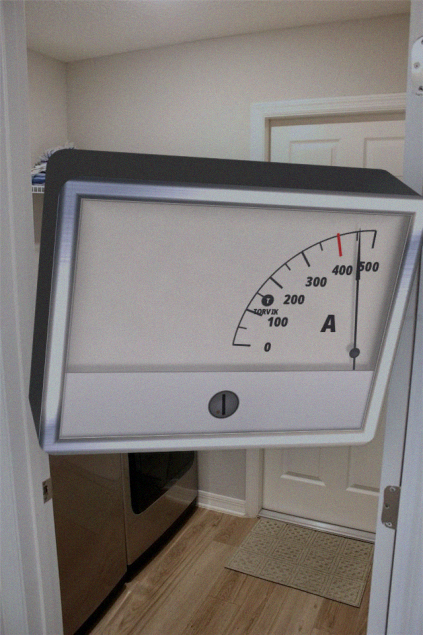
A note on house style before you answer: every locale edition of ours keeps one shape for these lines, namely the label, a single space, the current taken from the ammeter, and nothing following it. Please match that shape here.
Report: 450 A
